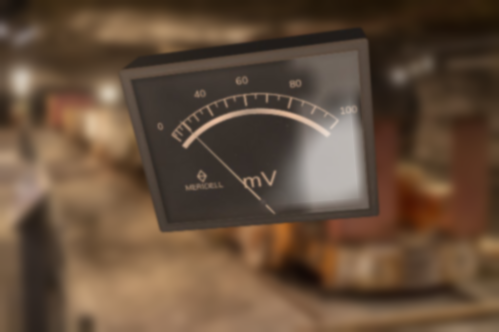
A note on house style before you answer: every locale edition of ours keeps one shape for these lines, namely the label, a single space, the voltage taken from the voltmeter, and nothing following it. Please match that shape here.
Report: 20 mV
